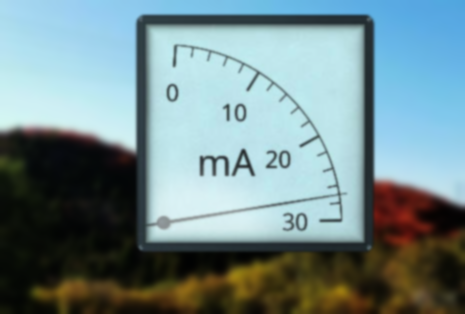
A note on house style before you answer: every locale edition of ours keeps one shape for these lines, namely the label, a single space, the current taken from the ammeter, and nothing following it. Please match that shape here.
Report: 27 mA
